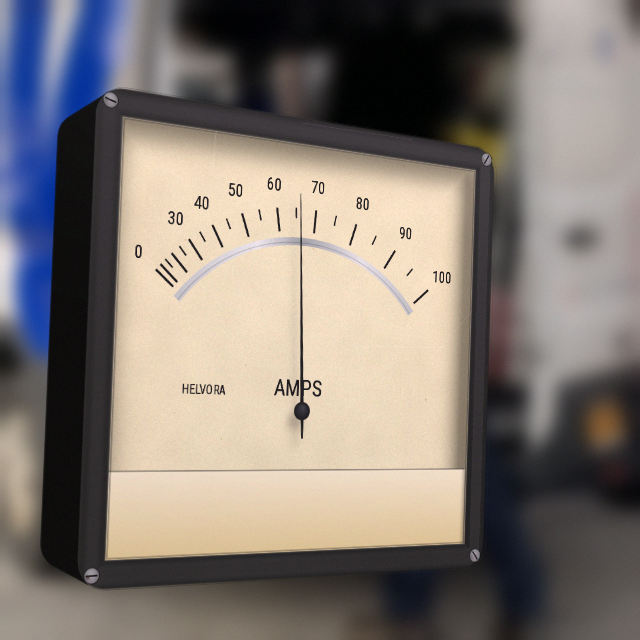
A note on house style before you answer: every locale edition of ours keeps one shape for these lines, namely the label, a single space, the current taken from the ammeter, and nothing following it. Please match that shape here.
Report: 65 A
